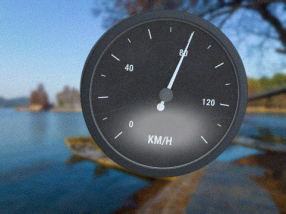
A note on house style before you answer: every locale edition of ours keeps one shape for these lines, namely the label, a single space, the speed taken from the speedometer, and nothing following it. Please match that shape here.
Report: 80 km/h
